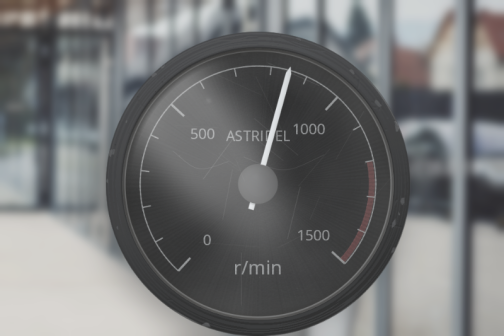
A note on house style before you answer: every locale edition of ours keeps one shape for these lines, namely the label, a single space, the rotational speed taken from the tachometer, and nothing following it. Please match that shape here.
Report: 850 rpm
